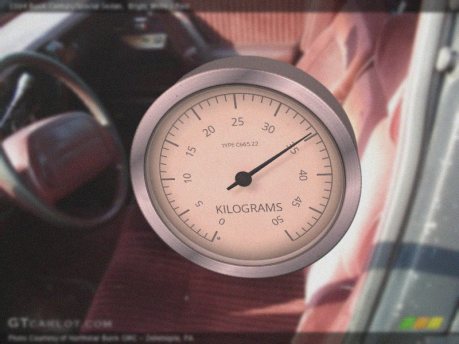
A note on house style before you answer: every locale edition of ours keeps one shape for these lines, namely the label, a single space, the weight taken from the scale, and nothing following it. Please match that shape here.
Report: 34.5 kg
